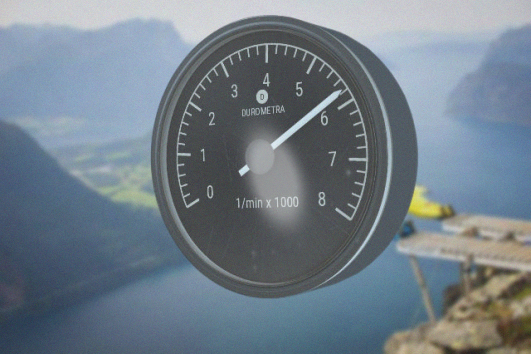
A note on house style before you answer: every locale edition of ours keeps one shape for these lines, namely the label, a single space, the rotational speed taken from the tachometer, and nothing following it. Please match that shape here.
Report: 5800 rpm
